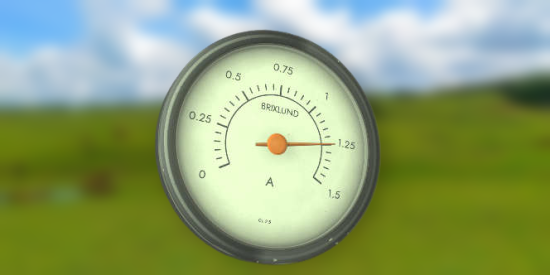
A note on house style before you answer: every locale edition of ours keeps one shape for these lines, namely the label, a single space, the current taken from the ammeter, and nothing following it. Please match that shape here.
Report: 1.25 A
